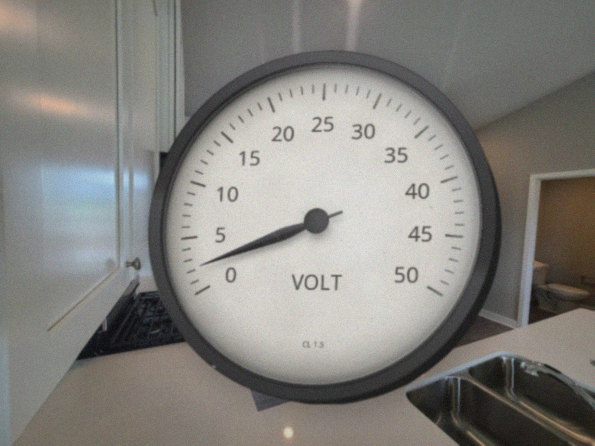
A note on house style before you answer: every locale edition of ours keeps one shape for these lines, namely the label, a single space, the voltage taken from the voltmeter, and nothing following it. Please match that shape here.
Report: 2 V
